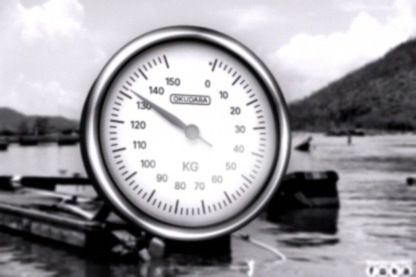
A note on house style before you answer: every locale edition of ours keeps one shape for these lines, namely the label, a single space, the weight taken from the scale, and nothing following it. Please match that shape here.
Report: 132 kg
